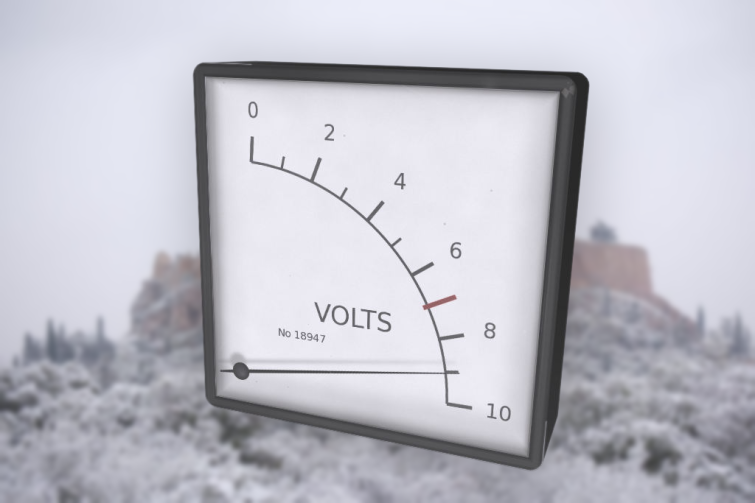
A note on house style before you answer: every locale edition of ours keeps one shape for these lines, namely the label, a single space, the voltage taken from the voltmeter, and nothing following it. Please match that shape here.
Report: 9 V
